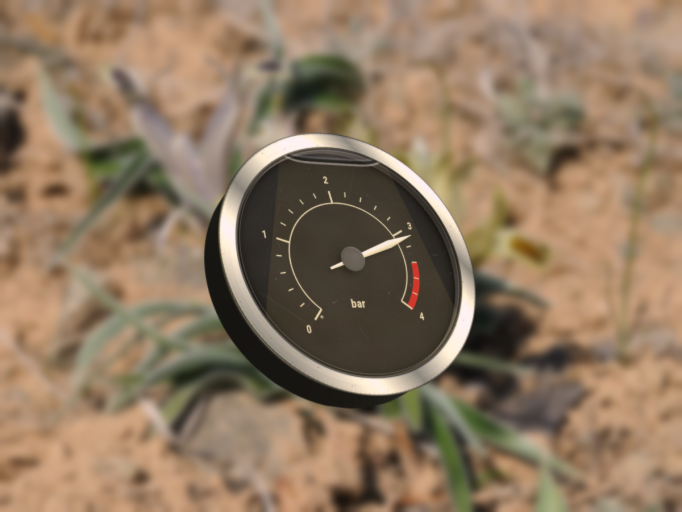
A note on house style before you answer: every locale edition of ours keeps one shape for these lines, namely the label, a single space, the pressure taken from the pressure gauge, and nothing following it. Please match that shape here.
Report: 3.1 bar
